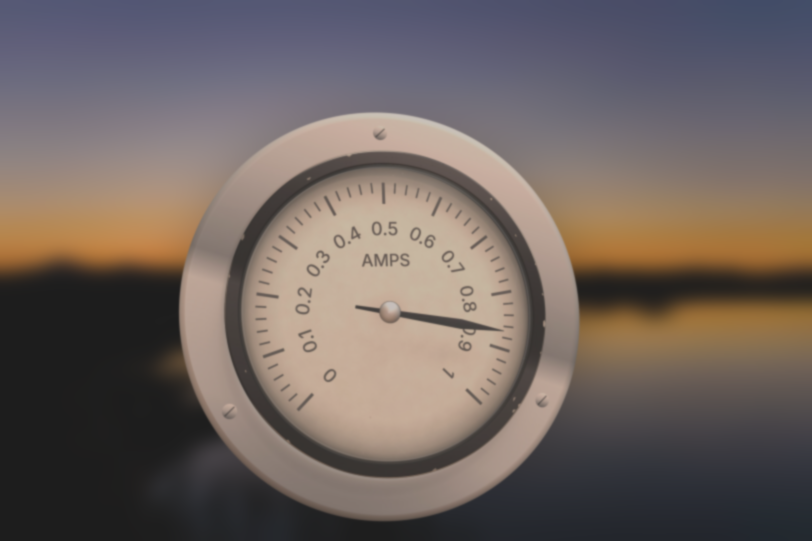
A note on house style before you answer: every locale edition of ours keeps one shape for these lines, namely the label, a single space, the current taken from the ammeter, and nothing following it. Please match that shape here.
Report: 0.87 A
